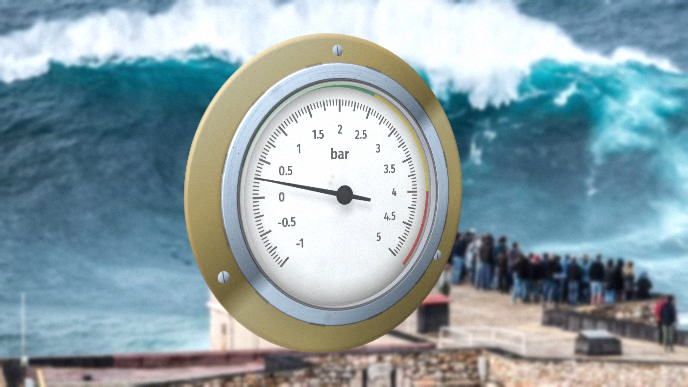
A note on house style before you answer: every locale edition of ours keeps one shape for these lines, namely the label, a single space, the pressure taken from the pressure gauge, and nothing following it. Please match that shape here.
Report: 0.25 bar
